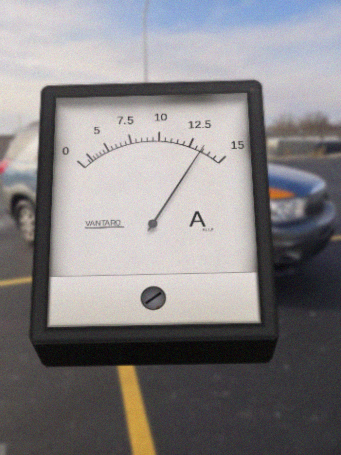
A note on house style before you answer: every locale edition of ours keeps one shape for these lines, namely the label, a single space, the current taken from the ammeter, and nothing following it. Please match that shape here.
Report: 13.5 A
